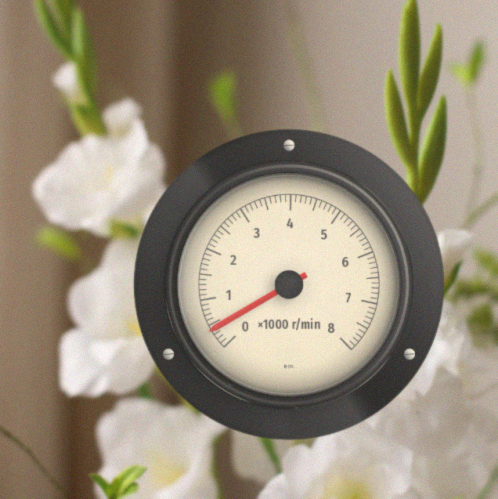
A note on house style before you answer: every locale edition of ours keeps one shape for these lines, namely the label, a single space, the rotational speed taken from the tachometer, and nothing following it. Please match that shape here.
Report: 400 rpm
